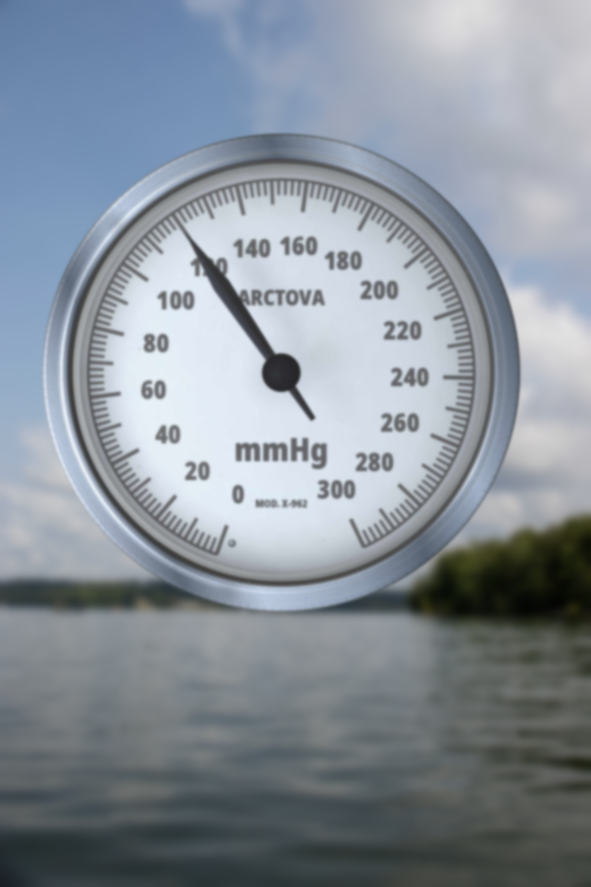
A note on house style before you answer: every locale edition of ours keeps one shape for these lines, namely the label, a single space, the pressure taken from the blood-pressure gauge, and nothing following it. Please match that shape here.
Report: 120 mmHg
